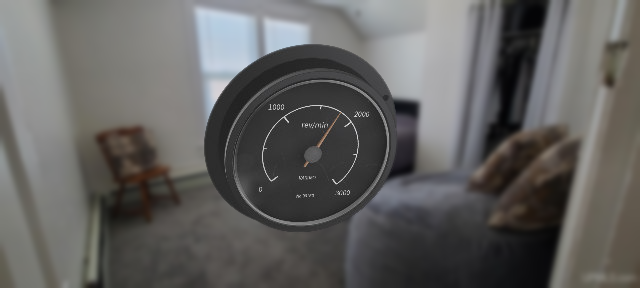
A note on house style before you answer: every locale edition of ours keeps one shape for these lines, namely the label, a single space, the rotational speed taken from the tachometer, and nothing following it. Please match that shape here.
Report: 1750 rpm
